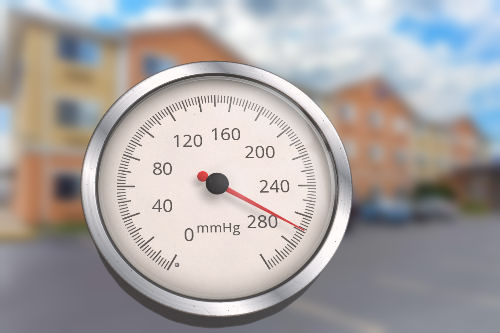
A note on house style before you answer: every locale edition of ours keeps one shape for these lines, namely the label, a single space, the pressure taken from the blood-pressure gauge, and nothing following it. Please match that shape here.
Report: 270 mmHg
